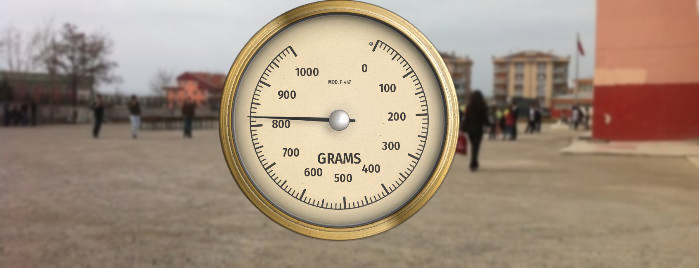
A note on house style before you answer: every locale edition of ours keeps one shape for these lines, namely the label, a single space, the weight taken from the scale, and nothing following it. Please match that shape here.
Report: 820 g
